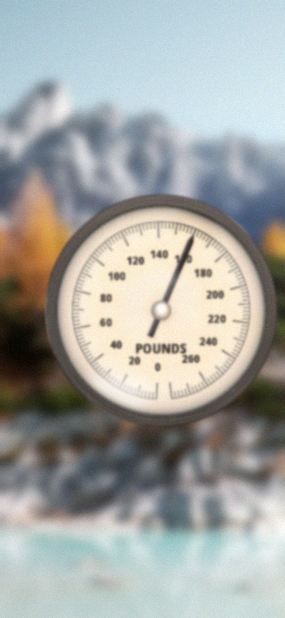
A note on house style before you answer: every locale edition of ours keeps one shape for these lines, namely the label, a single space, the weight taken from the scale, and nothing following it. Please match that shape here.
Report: 160 lb
